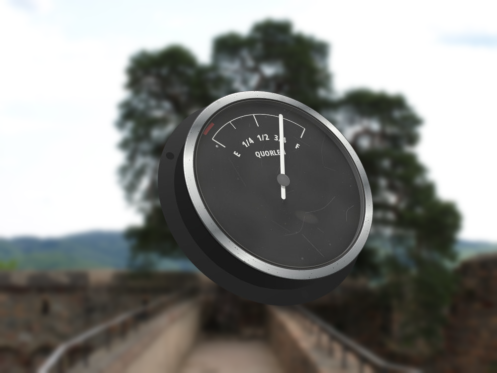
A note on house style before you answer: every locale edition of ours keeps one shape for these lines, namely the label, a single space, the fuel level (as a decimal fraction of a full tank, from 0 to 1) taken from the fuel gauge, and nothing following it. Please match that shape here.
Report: 0.75
